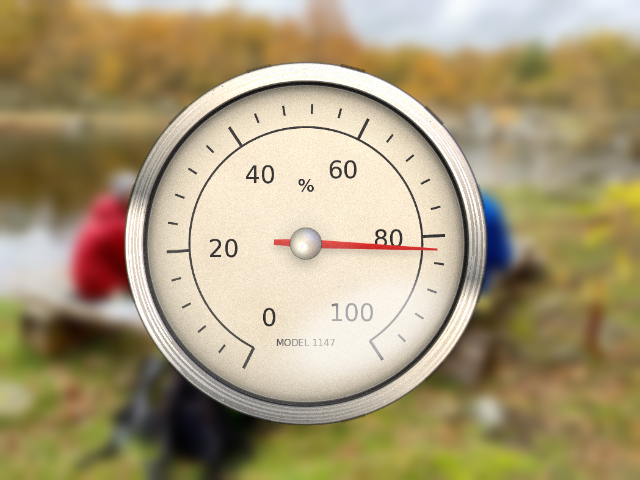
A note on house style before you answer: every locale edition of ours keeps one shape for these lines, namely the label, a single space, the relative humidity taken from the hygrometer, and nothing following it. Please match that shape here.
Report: 82 %
